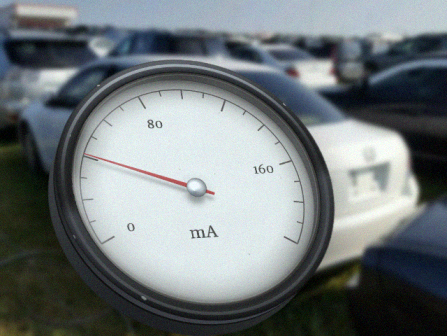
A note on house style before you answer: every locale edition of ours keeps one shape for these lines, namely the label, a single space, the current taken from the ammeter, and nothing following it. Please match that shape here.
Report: 40 mA
